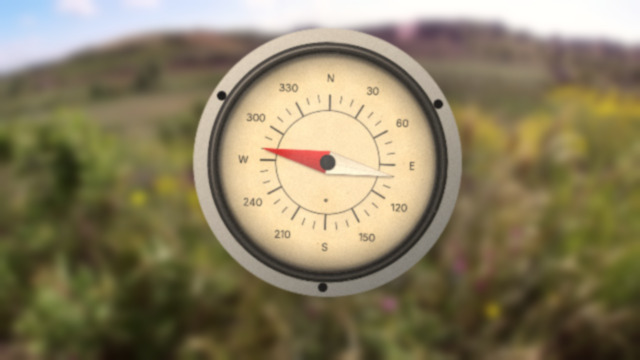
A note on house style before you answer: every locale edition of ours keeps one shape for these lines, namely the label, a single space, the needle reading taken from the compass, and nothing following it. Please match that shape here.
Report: 280 °
